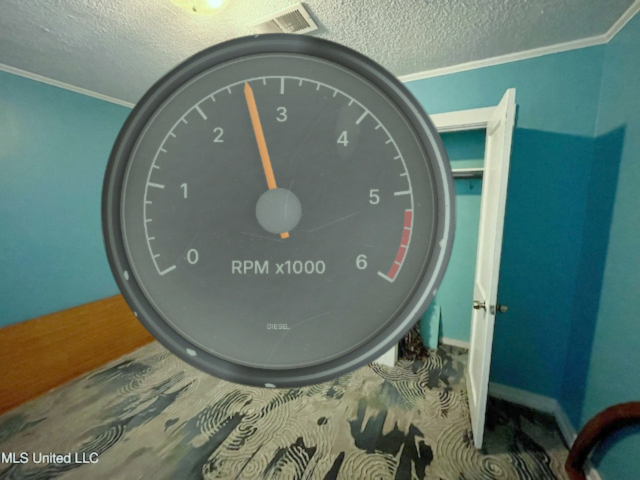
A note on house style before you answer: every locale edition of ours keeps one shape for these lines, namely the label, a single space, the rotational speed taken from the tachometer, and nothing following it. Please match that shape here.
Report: 2600 rpm
